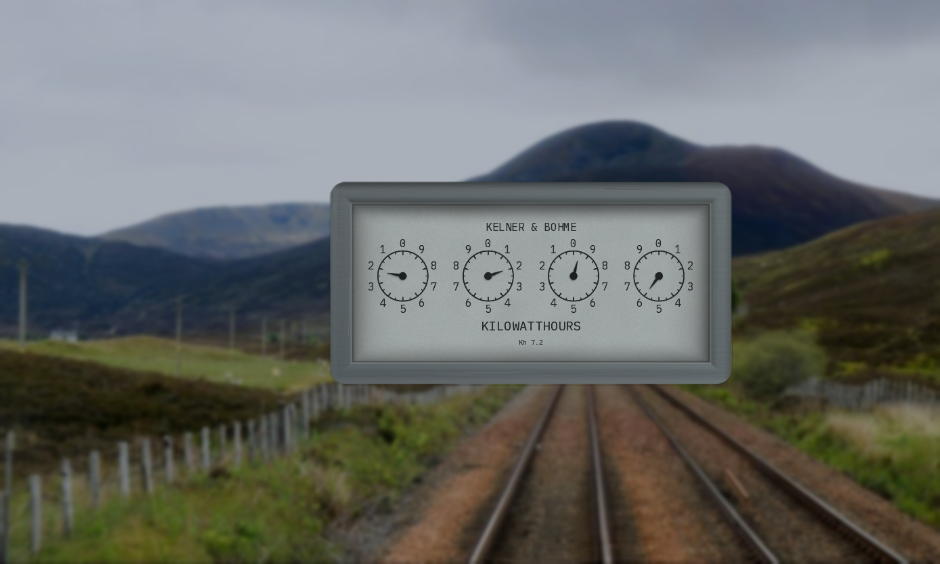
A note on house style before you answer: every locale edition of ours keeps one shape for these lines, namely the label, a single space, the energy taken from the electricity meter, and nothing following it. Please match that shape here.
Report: 2196 kWh
